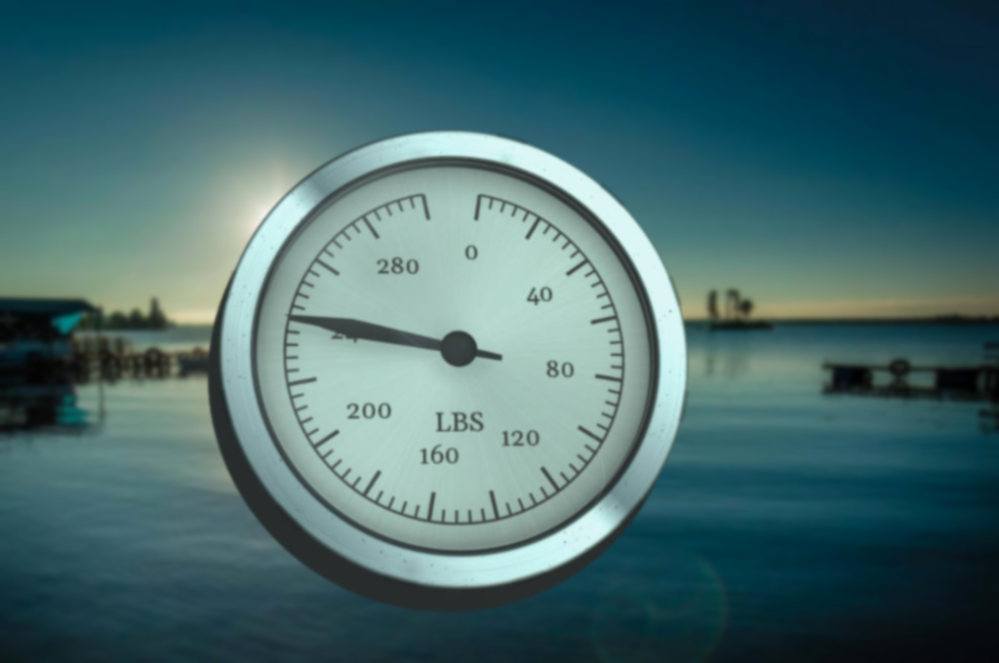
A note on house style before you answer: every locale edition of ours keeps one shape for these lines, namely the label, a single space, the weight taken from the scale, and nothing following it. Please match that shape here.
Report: 240 lb
